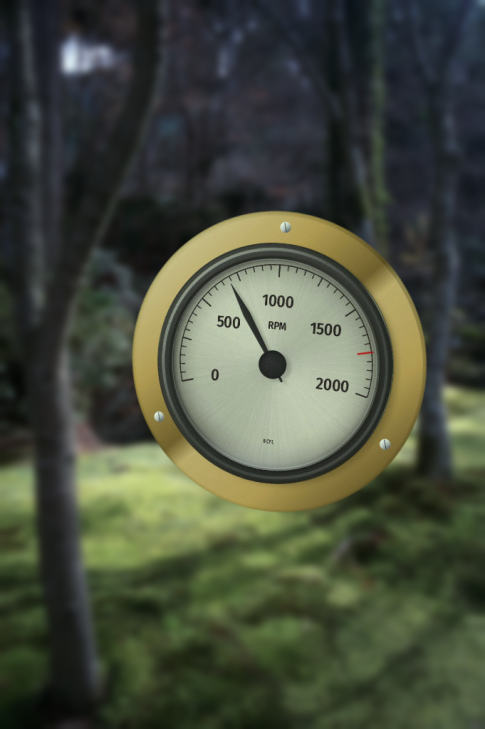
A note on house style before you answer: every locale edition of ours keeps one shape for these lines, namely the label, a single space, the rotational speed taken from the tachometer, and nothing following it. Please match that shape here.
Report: 700 rpm
